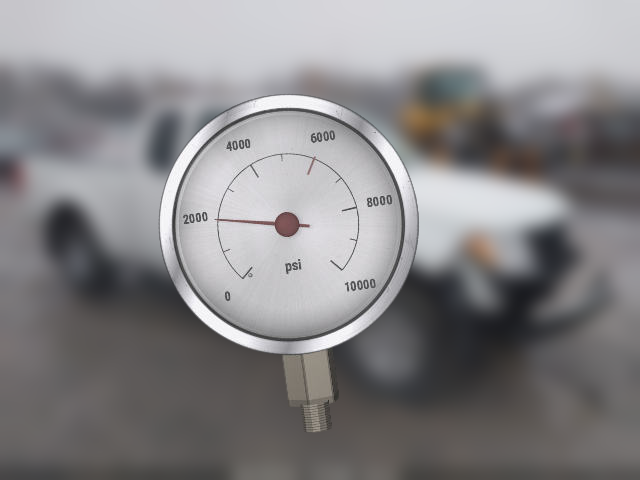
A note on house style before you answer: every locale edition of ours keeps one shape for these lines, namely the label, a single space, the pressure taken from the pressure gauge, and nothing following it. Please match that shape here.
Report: 2000 psi
